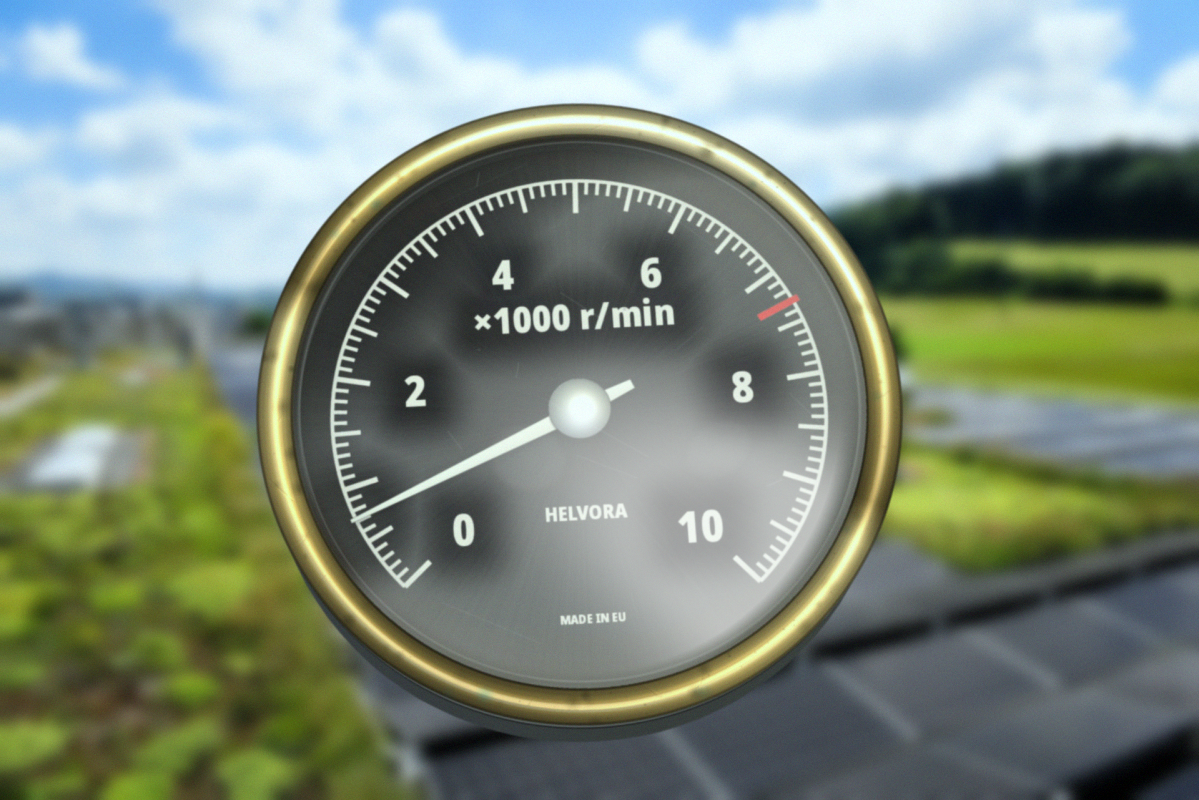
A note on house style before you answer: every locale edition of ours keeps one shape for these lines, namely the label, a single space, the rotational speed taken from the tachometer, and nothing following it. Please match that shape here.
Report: 700 rpm
